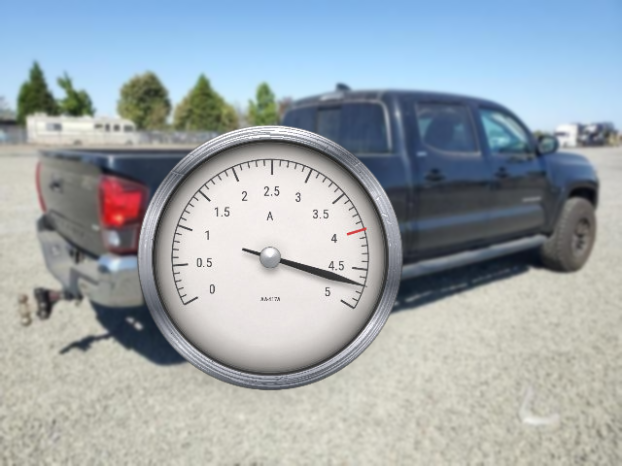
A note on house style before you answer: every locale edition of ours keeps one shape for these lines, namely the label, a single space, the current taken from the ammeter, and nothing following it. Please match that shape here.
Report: 4.7 A
